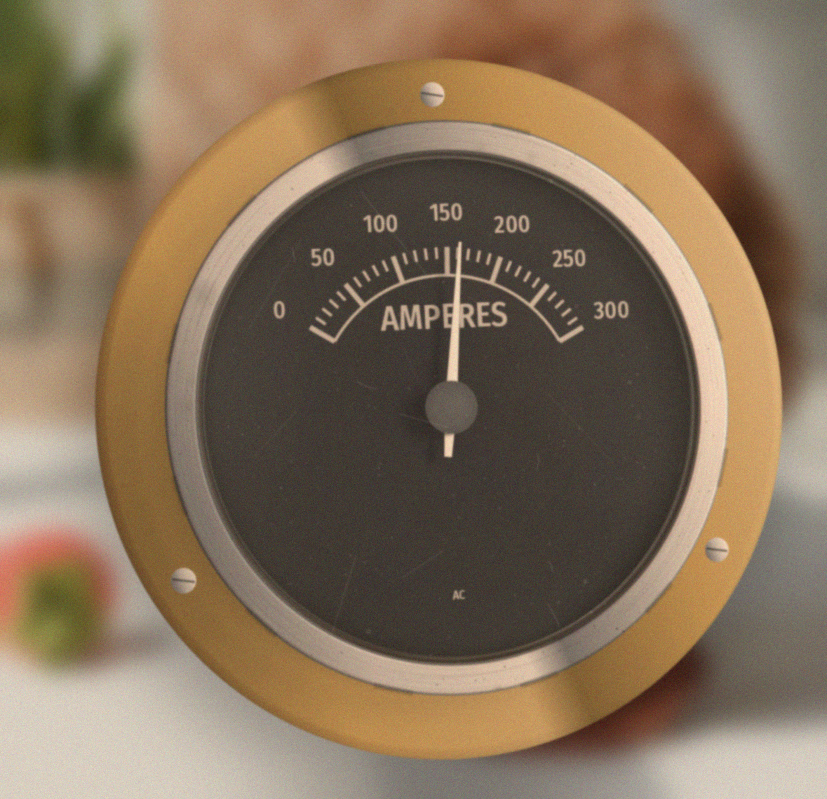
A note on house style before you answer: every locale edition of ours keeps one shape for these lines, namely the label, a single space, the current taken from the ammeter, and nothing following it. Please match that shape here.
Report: 160 A
